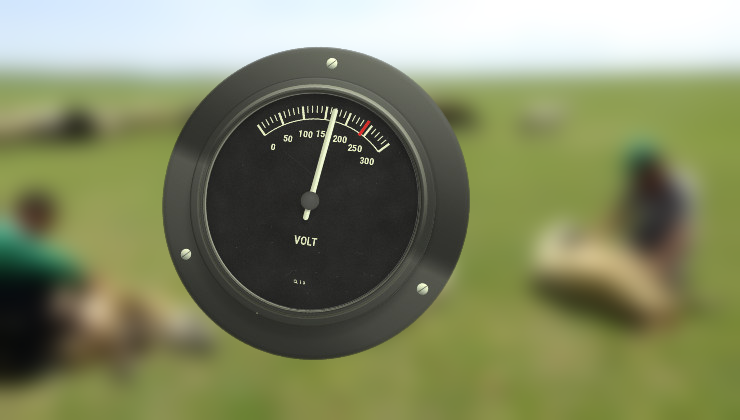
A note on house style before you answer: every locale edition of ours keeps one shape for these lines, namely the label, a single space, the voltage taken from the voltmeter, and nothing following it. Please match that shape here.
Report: 170 V
